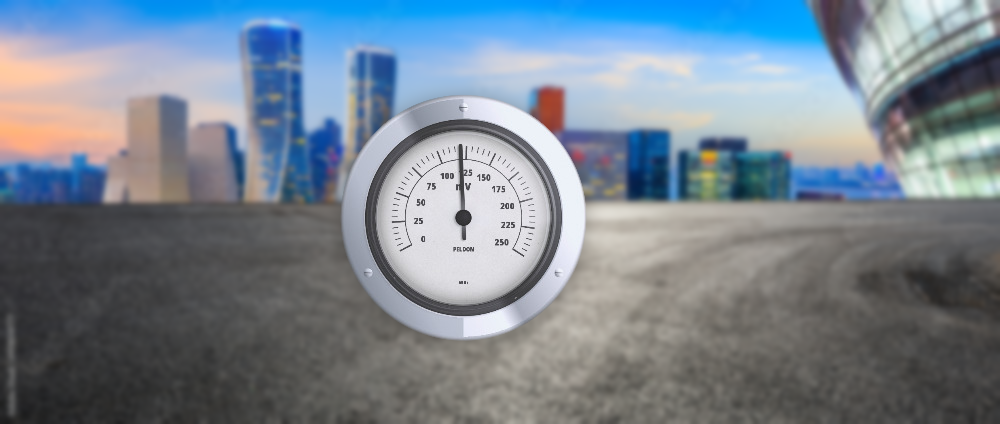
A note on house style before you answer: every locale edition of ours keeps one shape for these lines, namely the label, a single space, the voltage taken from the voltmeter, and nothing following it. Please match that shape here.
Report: 120 mV
